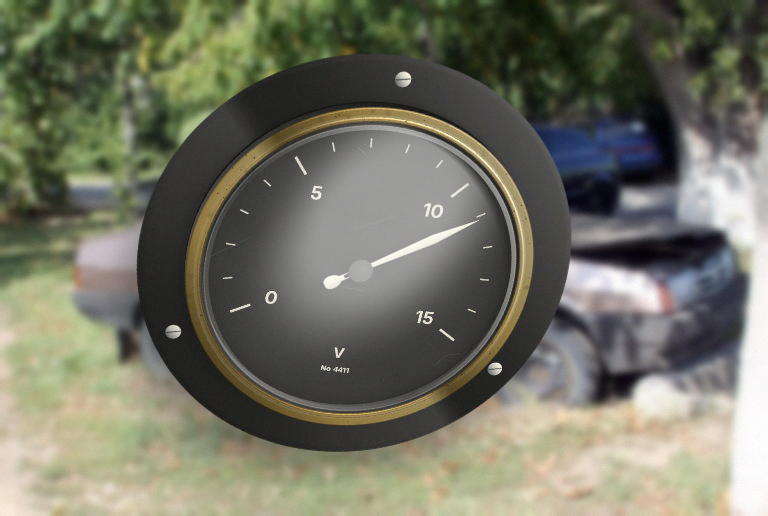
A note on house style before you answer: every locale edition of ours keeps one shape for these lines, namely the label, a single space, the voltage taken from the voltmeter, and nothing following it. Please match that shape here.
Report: 11 V
